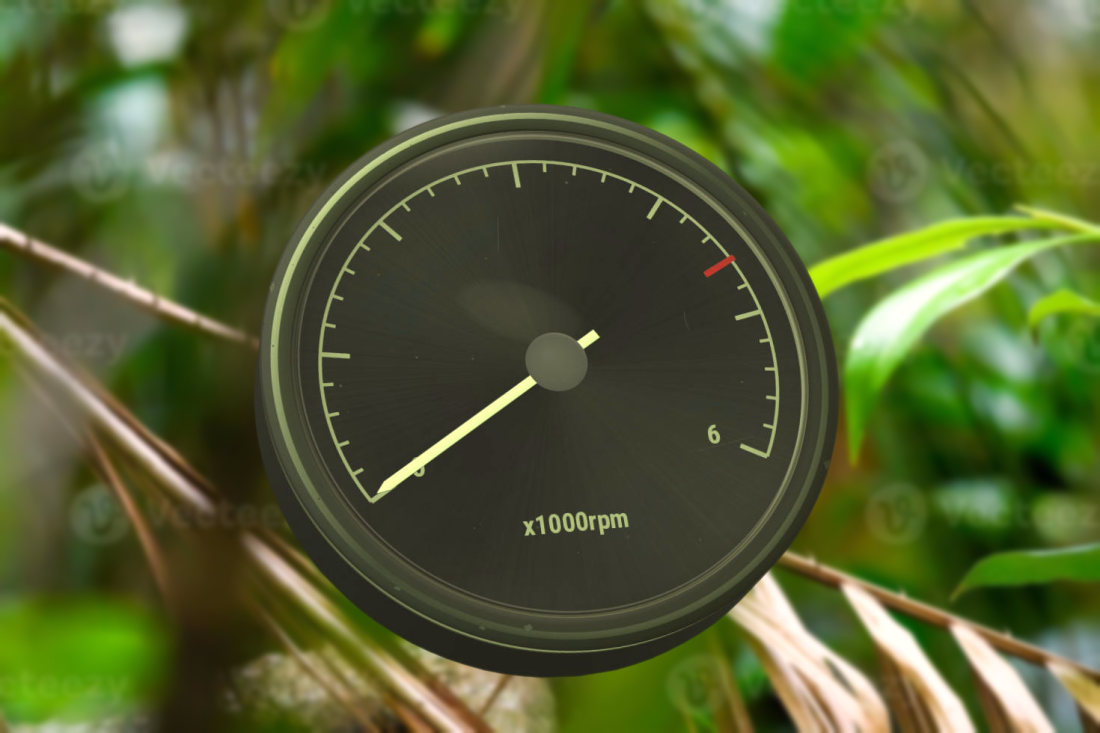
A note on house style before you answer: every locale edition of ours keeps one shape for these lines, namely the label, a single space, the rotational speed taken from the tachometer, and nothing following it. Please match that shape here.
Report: 0 rpm
